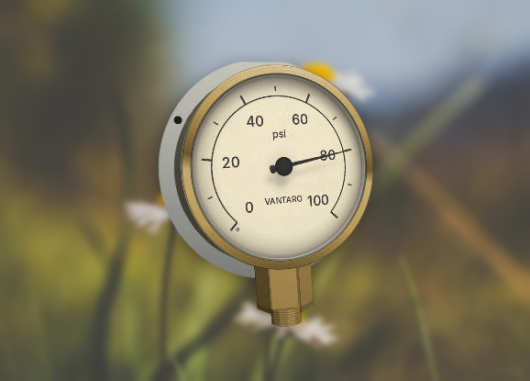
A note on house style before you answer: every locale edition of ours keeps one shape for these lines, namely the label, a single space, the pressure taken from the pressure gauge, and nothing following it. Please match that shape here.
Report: 80 psi
